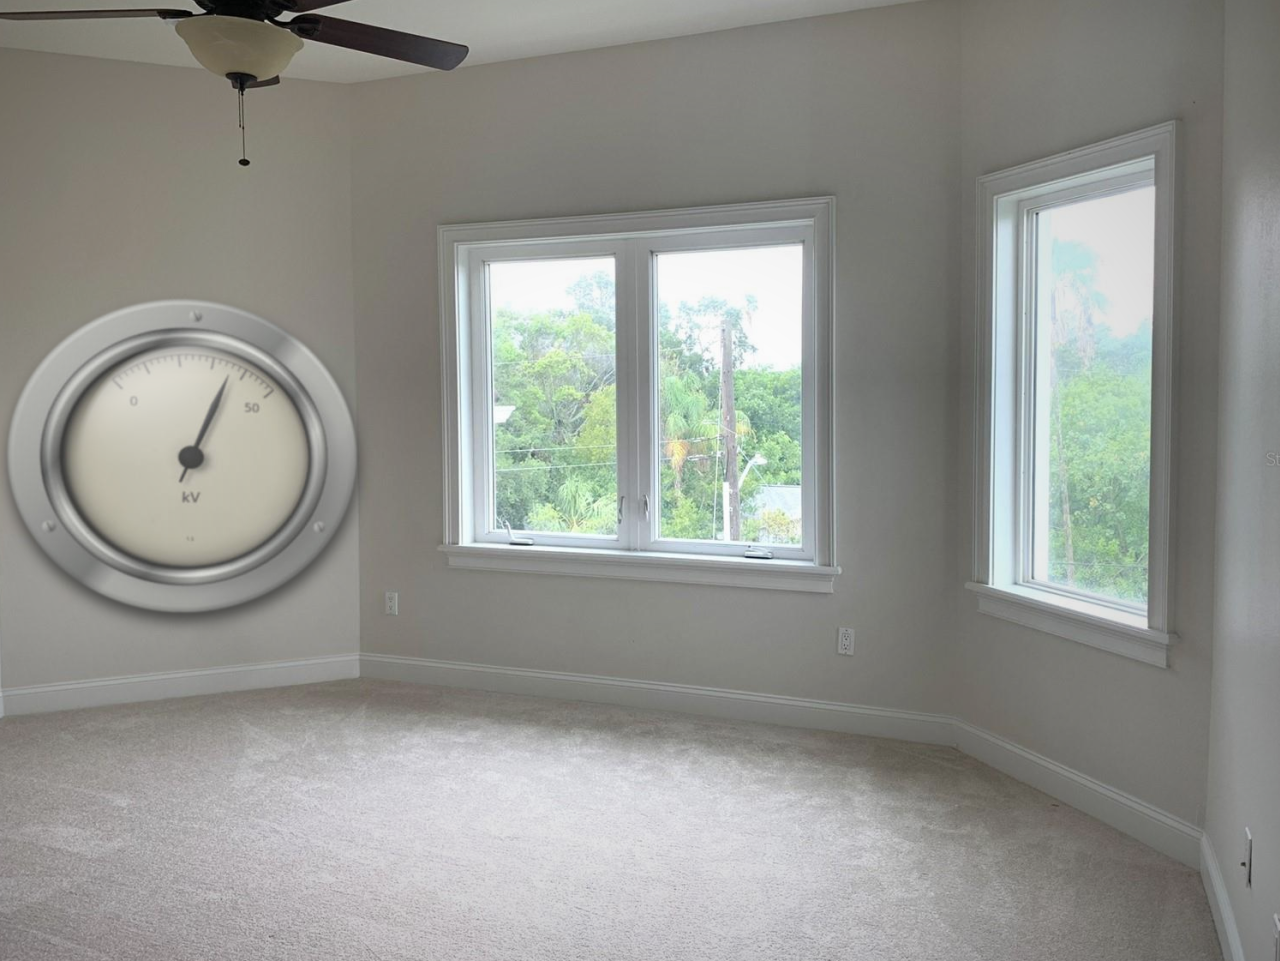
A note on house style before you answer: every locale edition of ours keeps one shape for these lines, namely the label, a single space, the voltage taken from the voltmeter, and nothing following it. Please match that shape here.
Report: 36 kV
